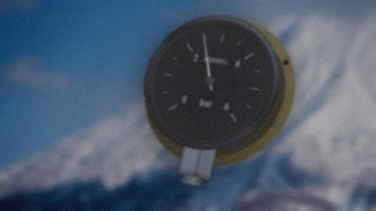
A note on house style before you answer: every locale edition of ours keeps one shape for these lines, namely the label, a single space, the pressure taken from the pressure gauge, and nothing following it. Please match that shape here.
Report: 2.5 bar
